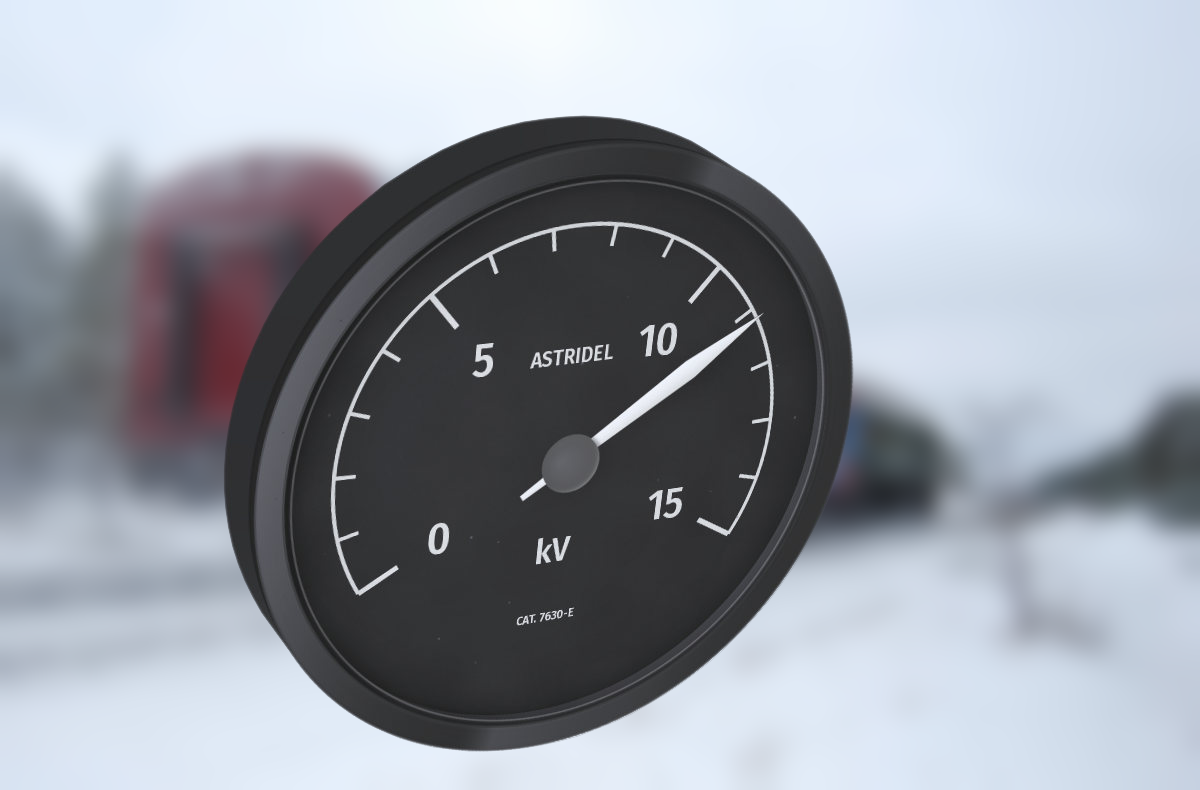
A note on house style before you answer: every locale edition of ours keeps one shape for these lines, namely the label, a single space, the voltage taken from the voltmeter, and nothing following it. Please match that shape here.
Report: 11 kV
